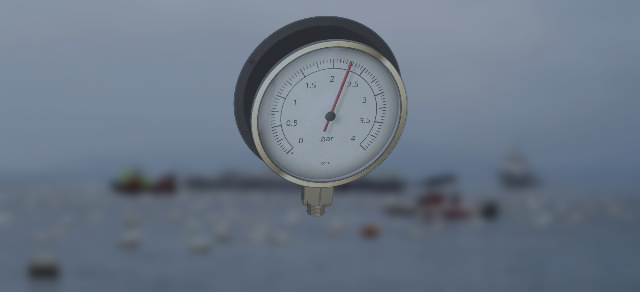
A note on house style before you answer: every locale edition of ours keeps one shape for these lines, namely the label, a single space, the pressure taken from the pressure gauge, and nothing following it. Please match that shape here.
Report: 2.25 bar
